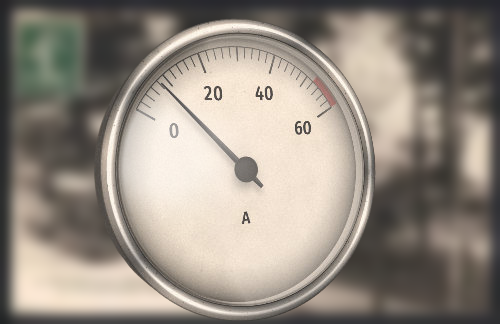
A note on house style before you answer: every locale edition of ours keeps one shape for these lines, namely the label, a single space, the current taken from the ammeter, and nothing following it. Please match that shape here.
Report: 8 A
